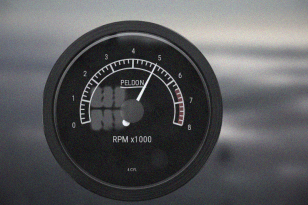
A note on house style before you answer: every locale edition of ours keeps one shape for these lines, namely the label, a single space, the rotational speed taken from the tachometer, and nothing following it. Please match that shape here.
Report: 5000 rpm
